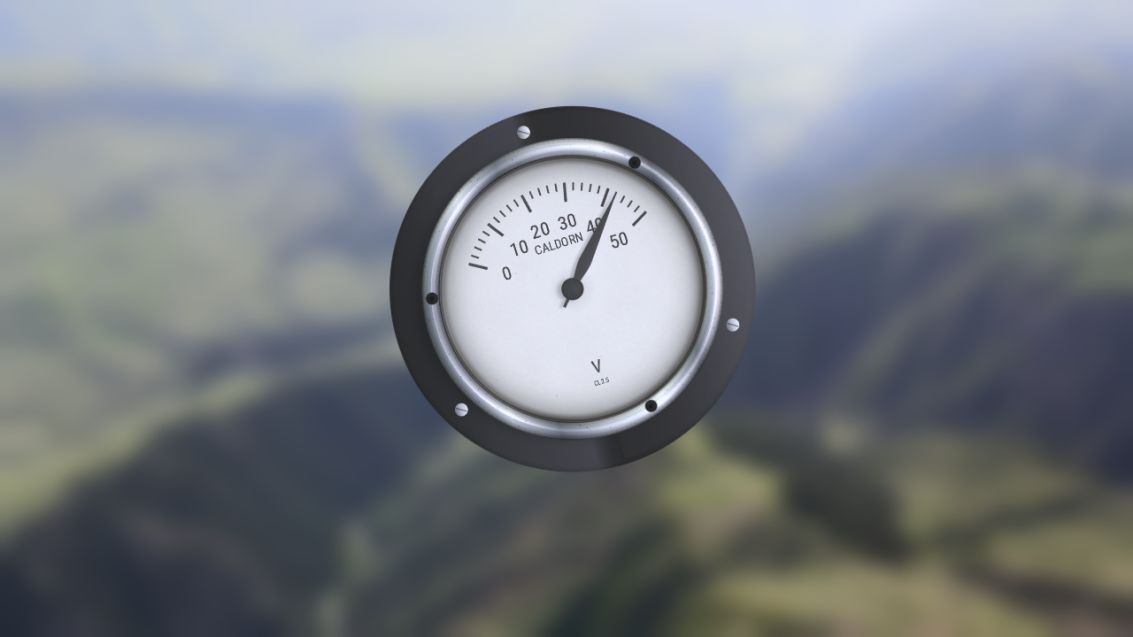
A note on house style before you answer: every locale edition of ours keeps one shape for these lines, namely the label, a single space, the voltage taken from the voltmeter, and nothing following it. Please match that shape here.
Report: 42 V
